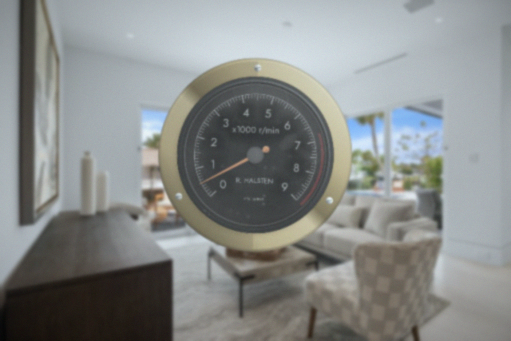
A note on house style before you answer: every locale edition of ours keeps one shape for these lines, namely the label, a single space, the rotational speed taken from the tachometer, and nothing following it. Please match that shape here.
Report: 500 rpm
